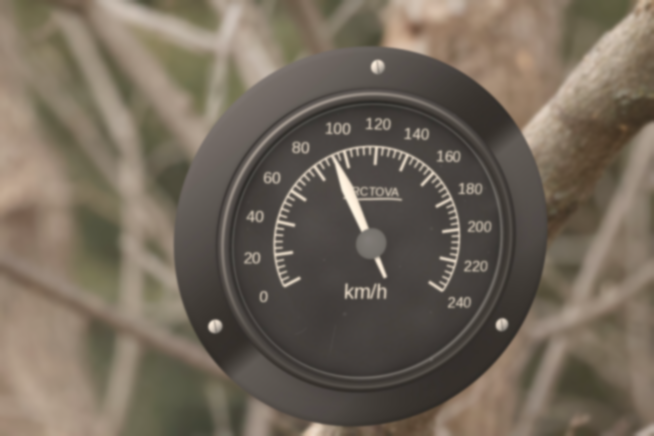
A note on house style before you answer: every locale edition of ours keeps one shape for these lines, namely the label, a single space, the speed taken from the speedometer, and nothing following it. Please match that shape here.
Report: 92 km/h
